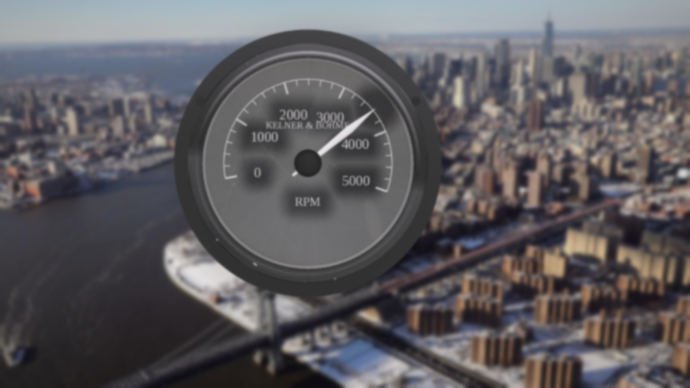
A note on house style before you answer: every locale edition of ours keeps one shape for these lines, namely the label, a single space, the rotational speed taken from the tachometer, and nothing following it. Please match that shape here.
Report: 3600 rpm
